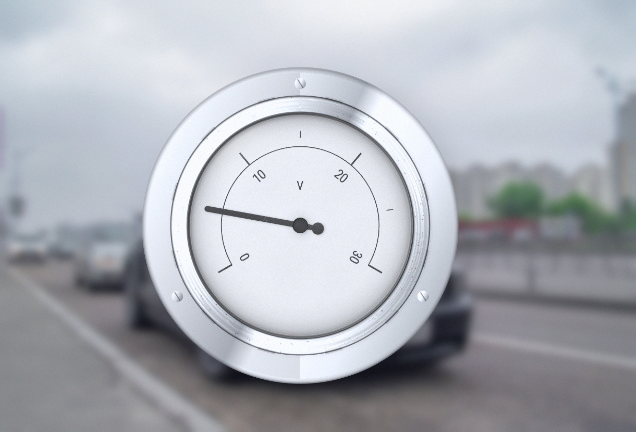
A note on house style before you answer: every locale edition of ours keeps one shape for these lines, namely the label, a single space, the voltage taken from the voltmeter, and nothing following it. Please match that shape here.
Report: 5 V
